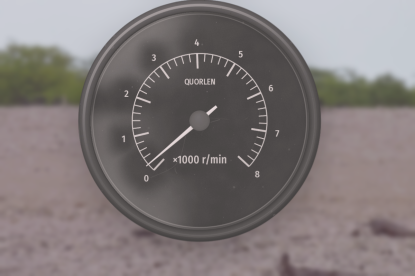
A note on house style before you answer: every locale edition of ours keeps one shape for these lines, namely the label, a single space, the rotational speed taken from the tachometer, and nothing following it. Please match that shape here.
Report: 200 rpm
